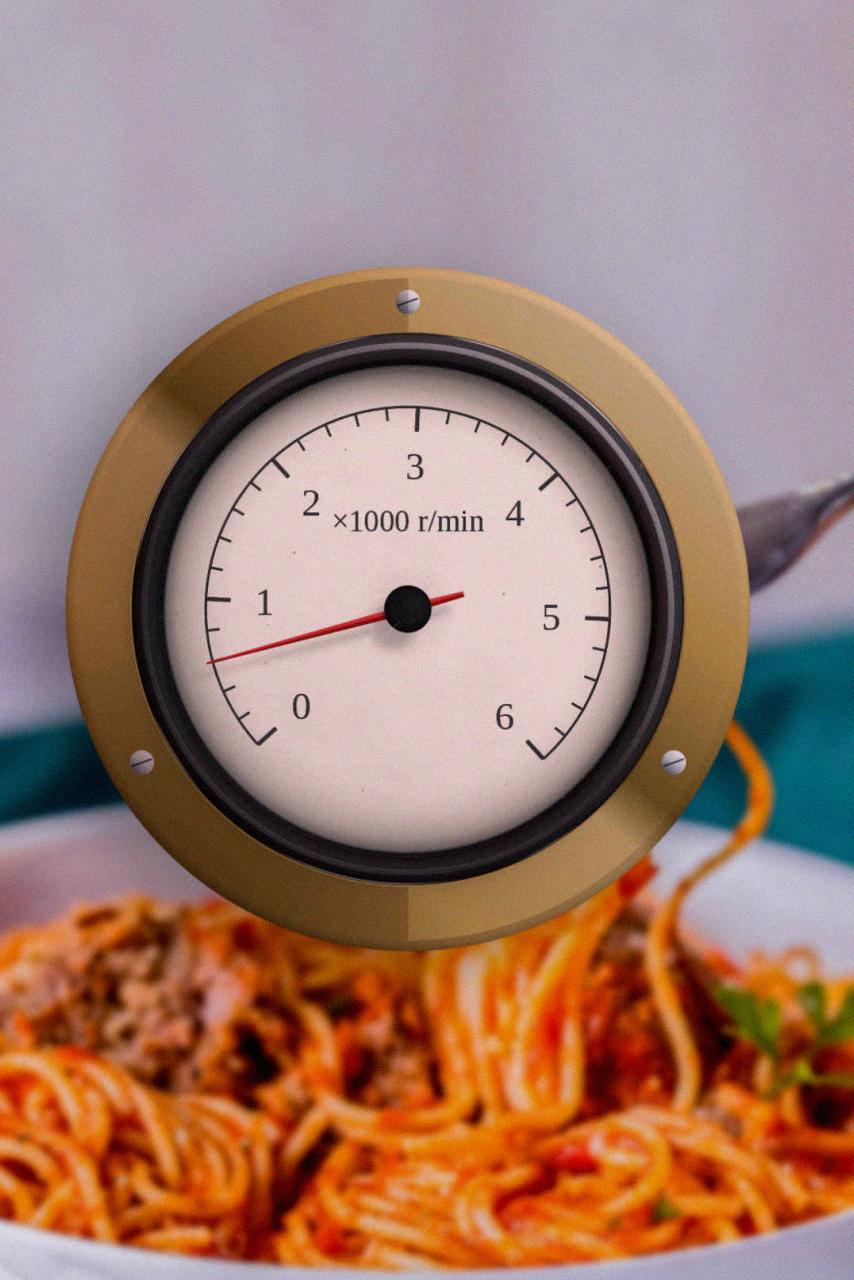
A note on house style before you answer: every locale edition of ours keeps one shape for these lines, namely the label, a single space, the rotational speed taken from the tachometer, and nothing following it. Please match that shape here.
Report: 600 rpm
